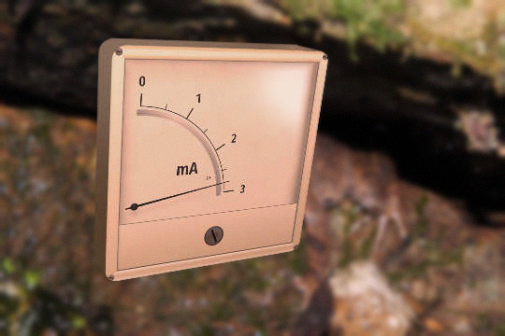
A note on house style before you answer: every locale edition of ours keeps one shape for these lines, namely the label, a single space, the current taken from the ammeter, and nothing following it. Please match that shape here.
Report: 2.75 mA
